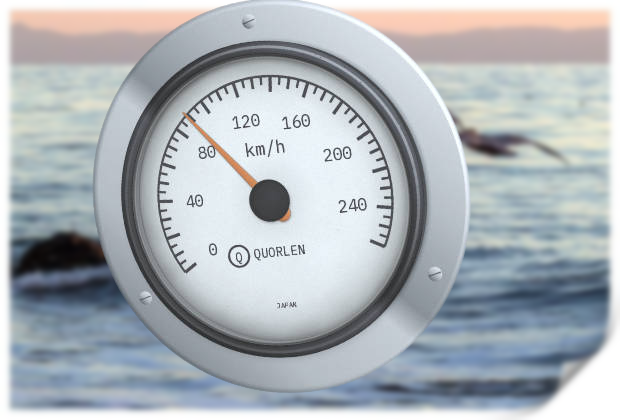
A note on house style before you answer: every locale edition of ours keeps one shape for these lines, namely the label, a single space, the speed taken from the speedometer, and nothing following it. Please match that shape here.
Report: 90 km/h
